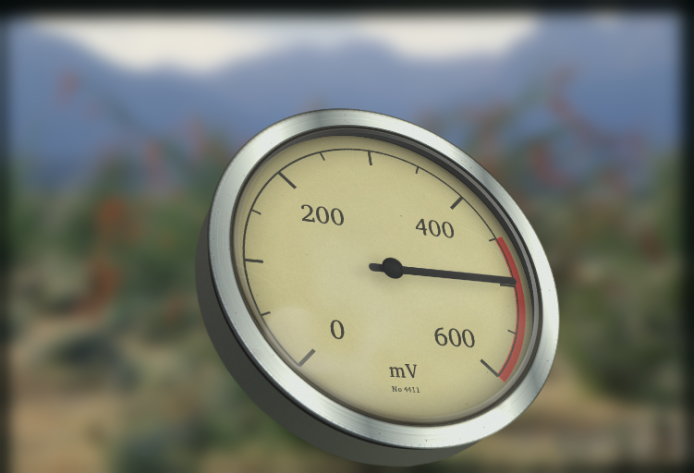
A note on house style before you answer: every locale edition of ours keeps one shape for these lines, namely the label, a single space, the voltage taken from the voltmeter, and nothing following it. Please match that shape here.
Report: 500 mV
